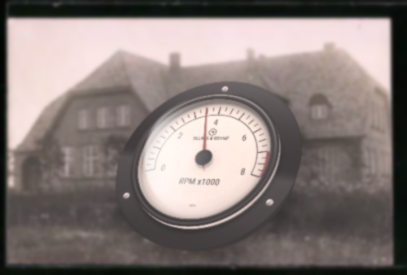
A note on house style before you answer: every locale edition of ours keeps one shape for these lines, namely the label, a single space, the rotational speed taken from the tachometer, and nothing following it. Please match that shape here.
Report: 3500 rpm
